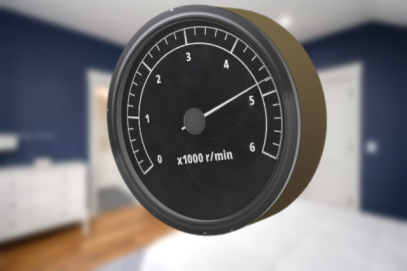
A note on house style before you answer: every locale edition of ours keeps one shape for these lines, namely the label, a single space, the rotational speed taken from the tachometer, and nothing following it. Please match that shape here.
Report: 4800 rpm
